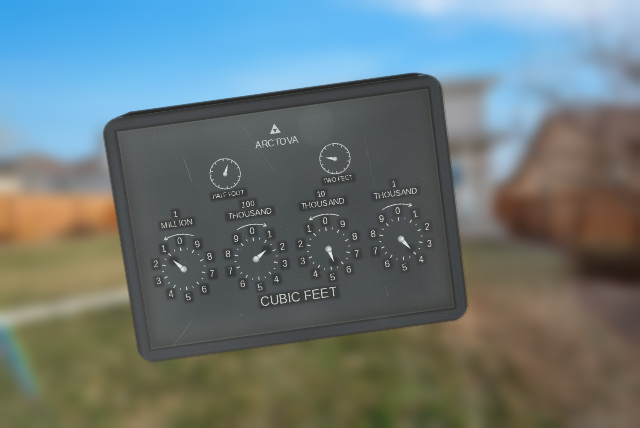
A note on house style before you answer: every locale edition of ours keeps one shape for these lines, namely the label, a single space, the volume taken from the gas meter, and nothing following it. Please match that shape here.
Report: 115400 ft³
